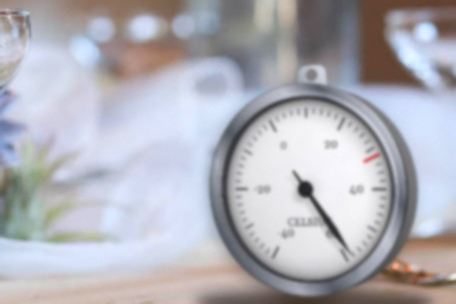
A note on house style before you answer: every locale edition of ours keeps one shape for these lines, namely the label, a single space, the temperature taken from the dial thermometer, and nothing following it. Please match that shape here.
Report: 58 °C
